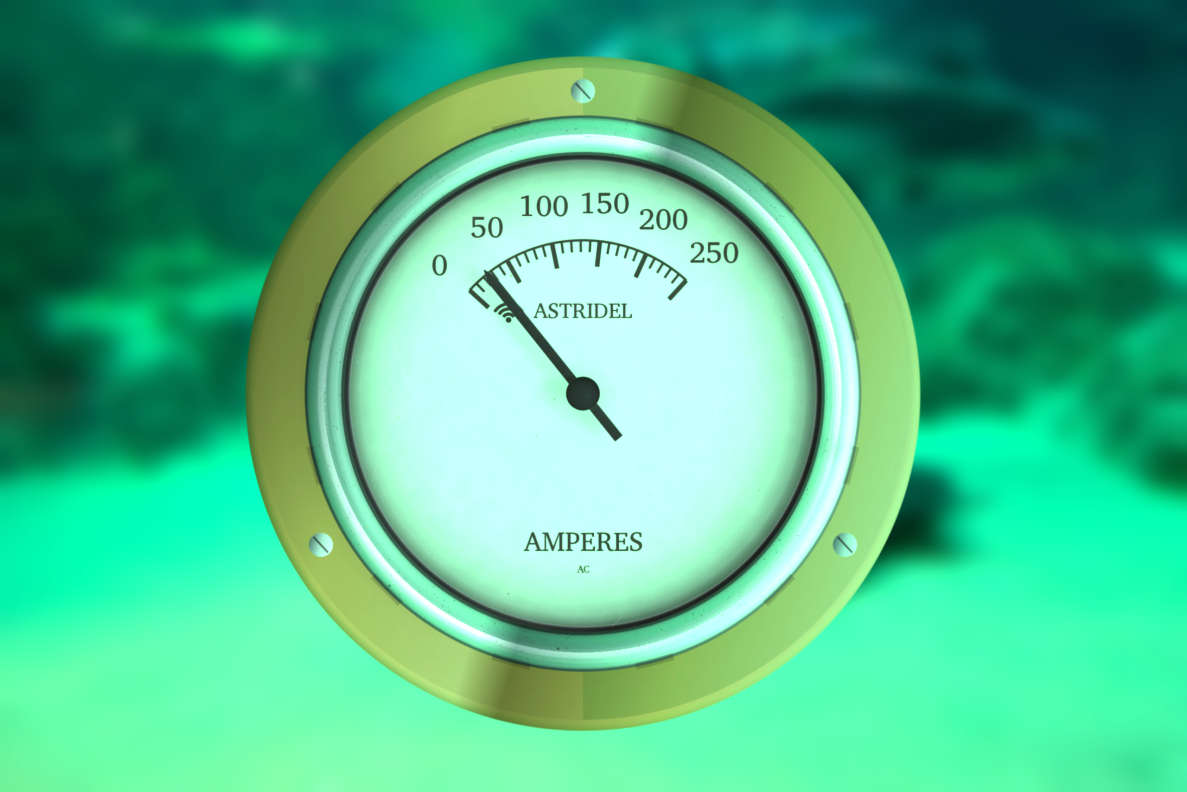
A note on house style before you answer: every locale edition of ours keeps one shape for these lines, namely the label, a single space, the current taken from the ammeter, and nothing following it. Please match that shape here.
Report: 25 A
